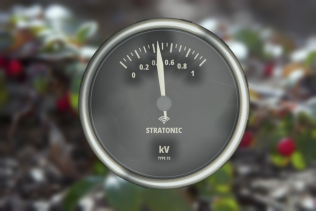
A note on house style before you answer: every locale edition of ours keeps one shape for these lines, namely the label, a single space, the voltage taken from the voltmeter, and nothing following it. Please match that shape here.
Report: 0.45 kV
